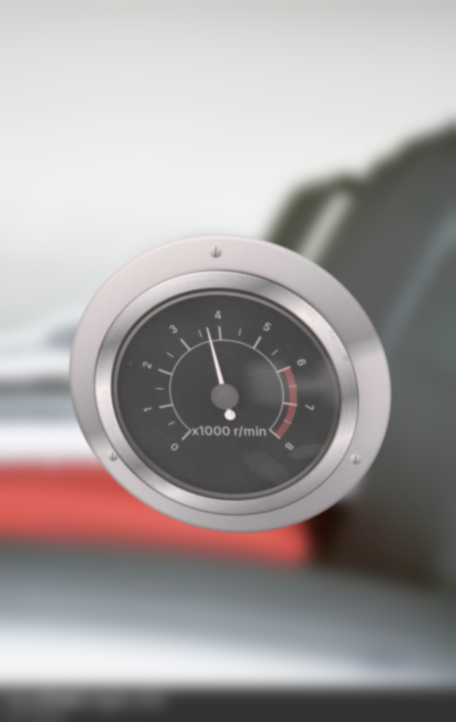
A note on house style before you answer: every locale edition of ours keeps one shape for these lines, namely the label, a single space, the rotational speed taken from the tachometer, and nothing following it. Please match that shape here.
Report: 3750 rpm
